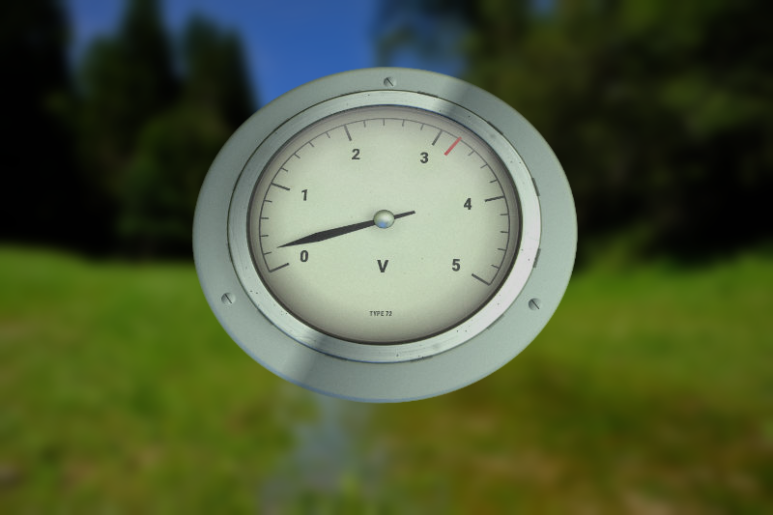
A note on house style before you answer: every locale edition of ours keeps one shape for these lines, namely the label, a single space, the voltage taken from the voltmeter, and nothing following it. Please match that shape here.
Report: 0.2 V
